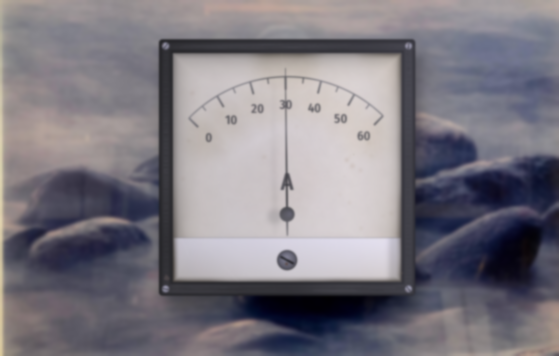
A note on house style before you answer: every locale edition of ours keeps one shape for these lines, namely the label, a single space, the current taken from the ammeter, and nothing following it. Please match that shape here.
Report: 30 A
